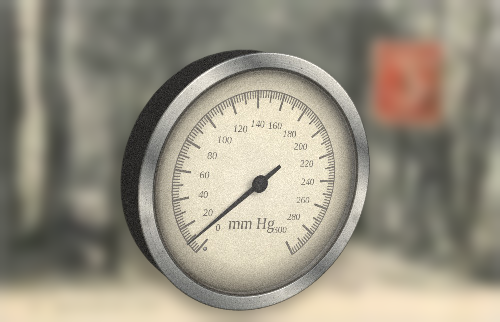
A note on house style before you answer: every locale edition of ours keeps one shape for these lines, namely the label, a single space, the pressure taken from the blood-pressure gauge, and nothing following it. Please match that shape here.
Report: 10 mmHg
